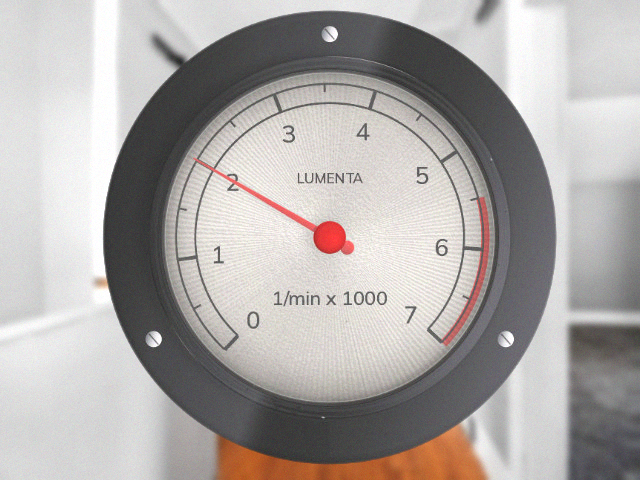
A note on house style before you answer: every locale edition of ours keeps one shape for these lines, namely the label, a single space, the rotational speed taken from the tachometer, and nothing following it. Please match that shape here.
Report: 2000 rpm
